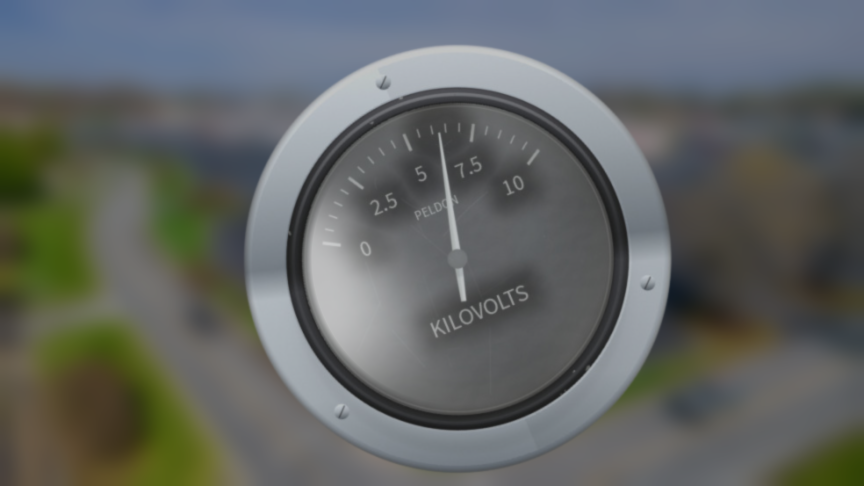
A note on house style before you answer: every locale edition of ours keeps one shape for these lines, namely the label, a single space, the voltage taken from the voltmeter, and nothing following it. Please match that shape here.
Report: 6.25 kV
